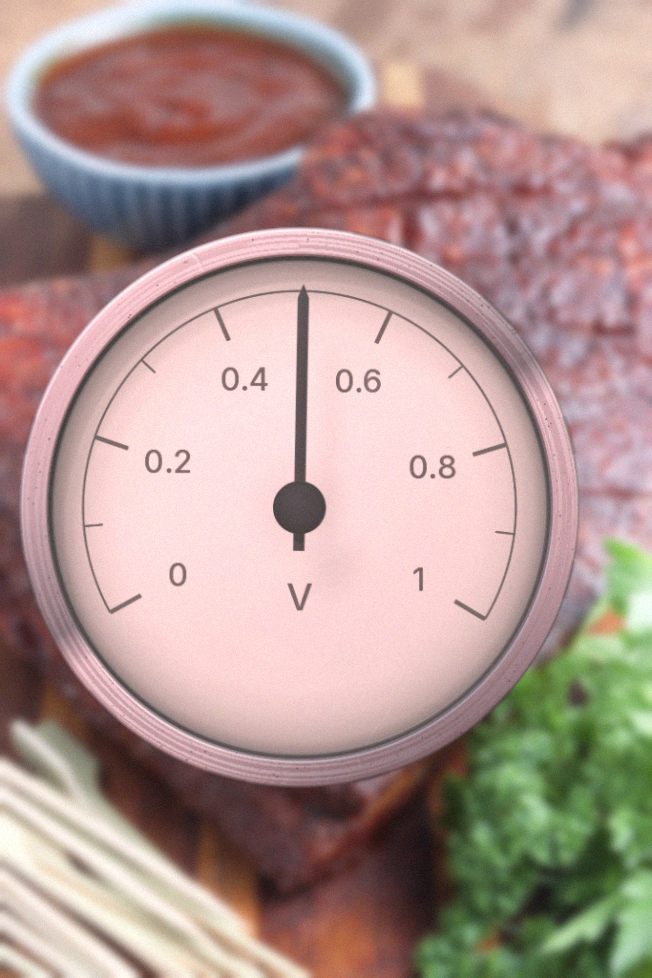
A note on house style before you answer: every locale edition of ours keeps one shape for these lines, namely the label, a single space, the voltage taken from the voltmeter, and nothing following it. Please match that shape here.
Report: 0.5 V
